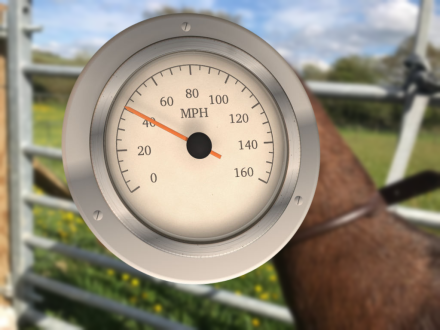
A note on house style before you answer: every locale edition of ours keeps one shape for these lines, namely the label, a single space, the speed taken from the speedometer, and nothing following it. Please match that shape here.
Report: 40 mph
